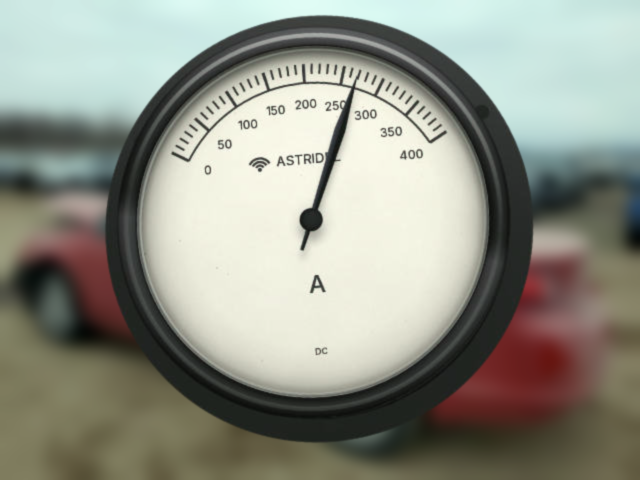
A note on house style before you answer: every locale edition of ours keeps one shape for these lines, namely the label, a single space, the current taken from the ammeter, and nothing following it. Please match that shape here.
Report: 270 A
